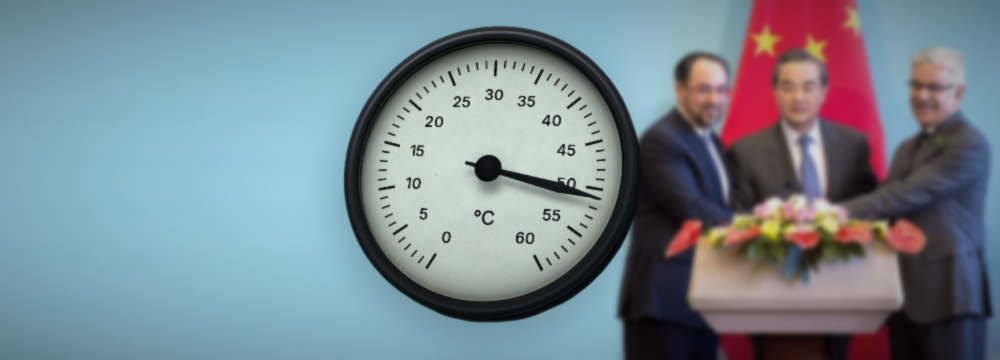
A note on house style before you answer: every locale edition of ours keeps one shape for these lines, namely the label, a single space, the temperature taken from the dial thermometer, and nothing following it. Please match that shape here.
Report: 51 °C
